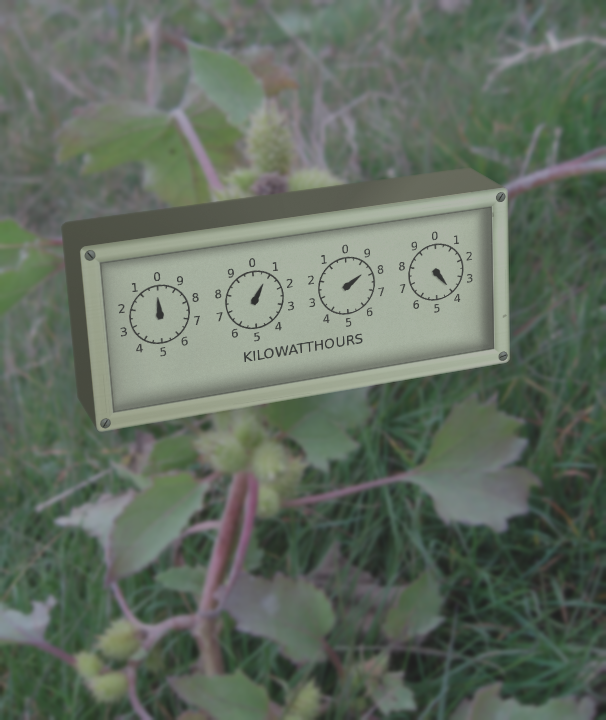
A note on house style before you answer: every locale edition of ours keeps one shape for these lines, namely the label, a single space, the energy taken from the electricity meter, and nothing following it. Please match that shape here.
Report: 84 kWh
